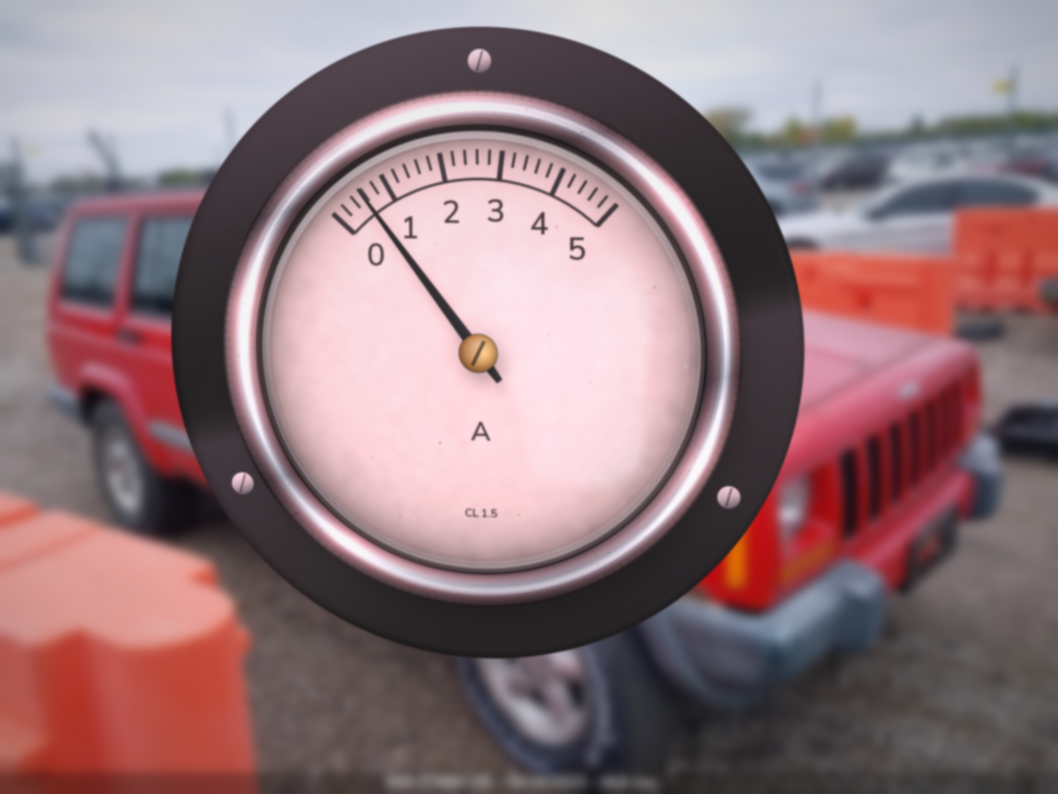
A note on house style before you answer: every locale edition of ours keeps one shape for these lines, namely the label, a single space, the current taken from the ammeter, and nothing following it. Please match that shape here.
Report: 0.6 A
